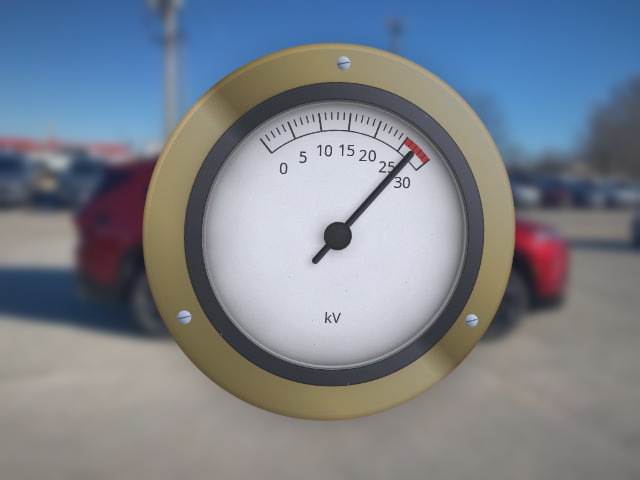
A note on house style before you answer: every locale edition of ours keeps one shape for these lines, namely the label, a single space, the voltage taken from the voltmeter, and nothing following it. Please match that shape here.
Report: 27 kV
